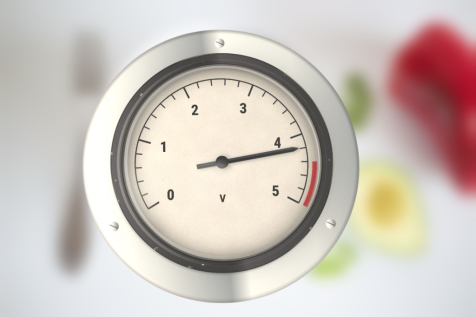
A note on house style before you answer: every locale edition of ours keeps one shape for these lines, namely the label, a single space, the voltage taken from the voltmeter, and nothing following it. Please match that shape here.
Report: 4.2 V
